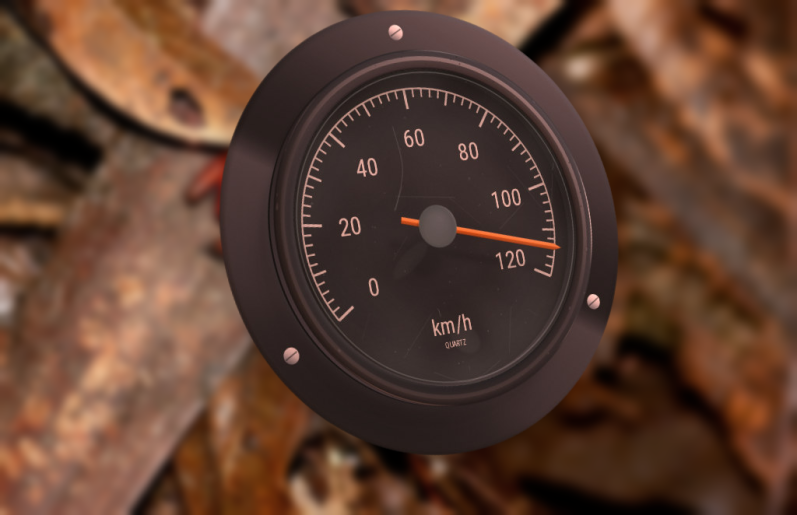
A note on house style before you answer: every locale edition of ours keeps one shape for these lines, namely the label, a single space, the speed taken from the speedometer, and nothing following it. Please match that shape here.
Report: 114 km/h
